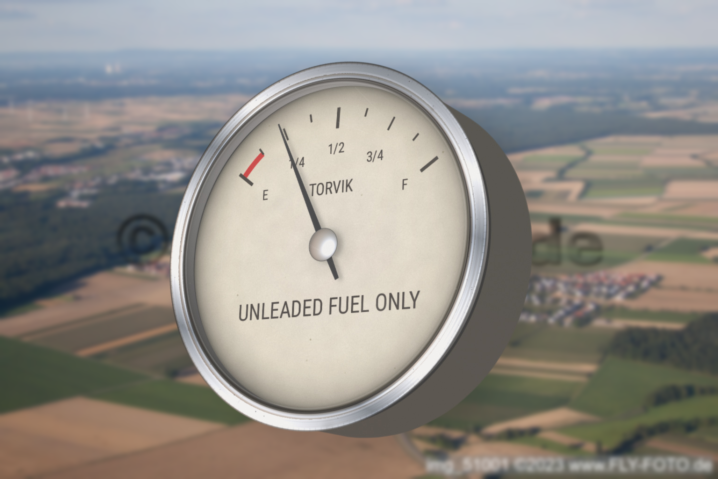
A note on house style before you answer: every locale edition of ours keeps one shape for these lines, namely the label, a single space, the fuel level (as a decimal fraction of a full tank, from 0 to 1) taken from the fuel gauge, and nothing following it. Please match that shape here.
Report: 0.25
